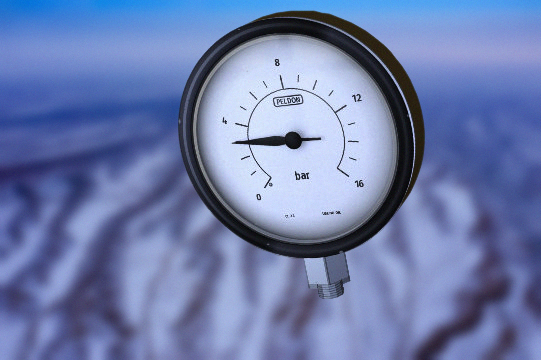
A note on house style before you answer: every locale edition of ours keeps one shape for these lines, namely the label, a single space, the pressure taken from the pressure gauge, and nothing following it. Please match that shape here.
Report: 3 bar
